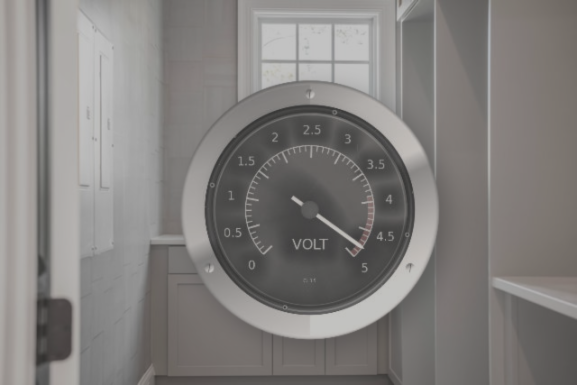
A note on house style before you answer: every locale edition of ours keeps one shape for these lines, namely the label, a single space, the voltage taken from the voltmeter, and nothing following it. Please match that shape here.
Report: 4.8 V
